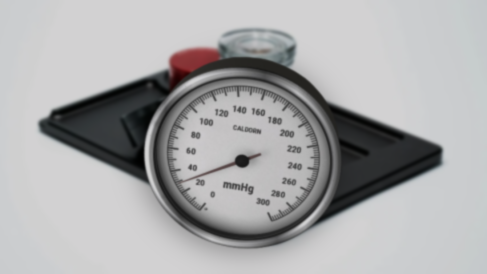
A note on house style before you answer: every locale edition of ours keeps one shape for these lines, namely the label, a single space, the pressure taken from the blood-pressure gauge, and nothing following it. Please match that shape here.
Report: 30 mmHg
